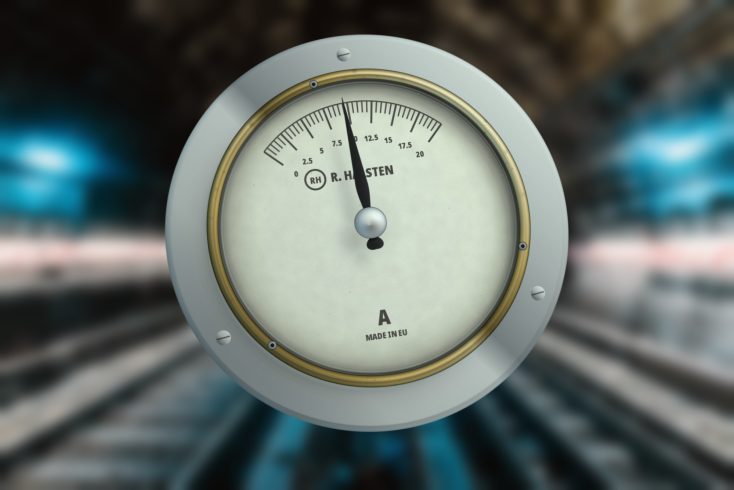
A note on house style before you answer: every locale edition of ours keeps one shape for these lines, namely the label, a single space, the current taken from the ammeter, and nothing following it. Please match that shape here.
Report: 9.5 A
